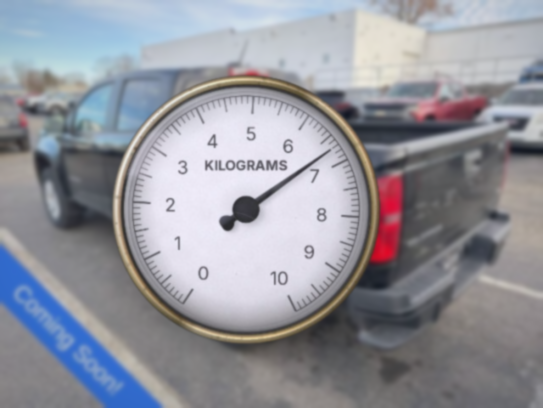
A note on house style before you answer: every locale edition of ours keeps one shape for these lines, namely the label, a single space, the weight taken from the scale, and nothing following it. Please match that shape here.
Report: 6.7 kg
